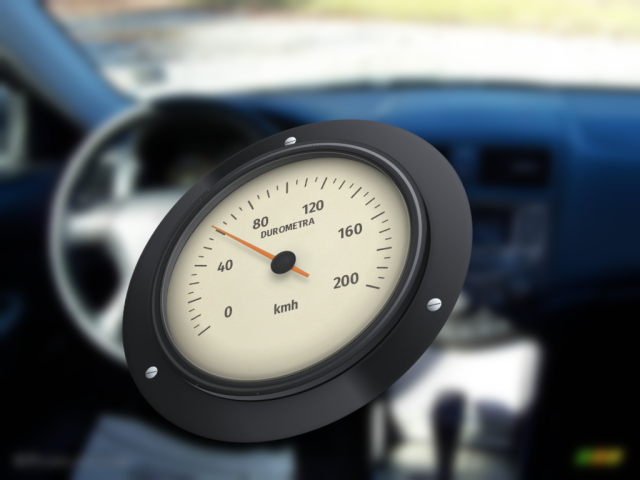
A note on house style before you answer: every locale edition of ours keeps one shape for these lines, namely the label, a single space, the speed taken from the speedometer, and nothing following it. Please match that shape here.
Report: 60 km/h
